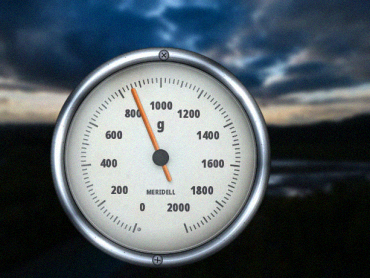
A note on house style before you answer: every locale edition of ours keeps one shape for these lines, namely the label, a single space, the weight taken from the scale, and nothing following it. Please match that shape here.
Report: 860 g
